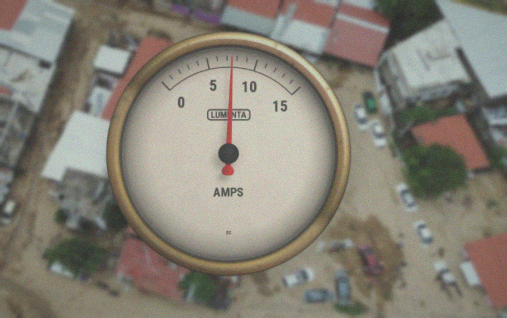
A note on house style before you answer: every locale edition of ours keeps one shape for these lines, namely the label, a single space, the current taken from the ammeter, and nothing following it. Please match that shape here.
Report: 7.5 A
